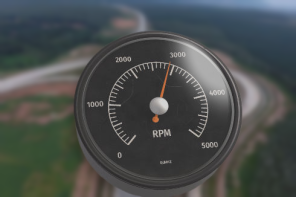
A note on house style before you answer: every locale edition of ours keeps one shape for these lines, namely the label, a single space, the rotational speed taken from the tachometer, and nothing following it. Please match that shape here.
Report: 2900 rpm
